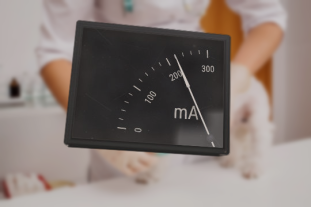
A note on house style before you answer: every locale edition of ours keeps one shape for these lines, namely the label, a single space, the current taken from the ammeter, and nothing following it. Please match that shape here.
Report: 220 mA
